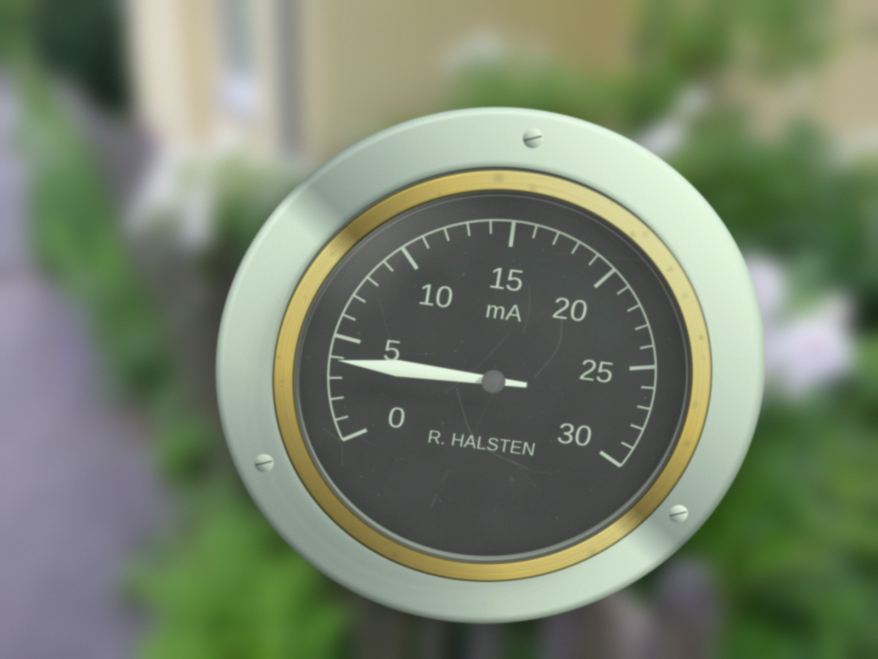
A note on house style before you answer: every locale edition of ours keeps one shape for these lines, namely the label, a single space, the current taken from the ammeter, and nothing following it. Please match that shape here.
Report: 4 mA
